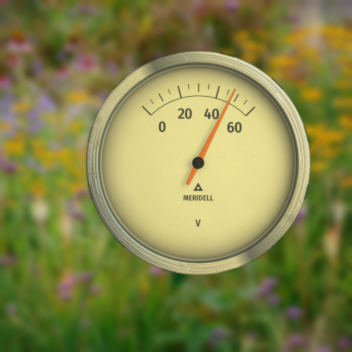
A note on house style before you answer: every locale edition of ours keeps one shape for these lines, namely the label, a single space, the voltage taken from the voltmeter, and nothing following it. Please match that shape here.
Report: 47.5 V
